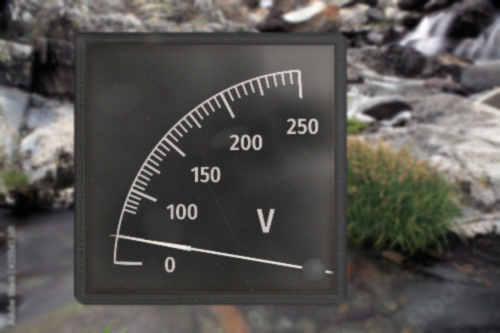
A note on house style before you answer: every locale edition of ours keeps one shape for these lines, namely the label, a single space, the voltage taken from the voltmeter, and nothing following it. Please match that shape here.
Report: 50 V
